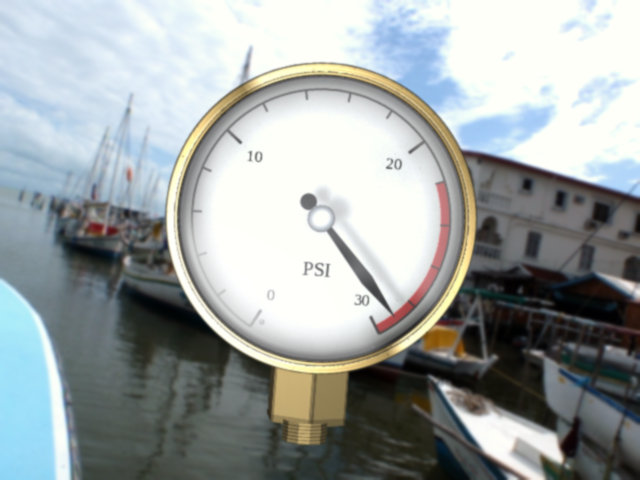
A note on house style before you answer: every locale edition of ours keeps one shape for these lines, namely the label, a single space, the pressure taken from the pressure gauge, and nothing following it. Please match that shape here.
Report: 29 psi
